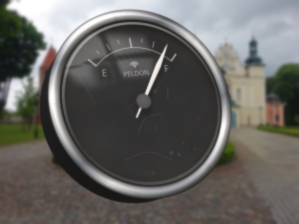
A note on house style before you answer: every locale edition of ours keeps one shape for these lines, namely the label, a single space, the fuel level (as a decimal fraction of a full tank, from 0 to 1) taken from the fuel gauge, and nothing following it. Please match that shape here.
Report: 0.875
